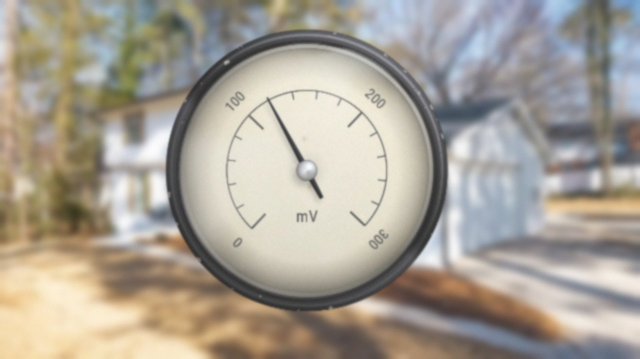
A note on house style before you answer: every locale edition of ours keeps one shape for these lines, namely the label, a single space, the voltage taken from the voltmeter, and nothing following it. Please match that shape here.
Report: 120 mV
